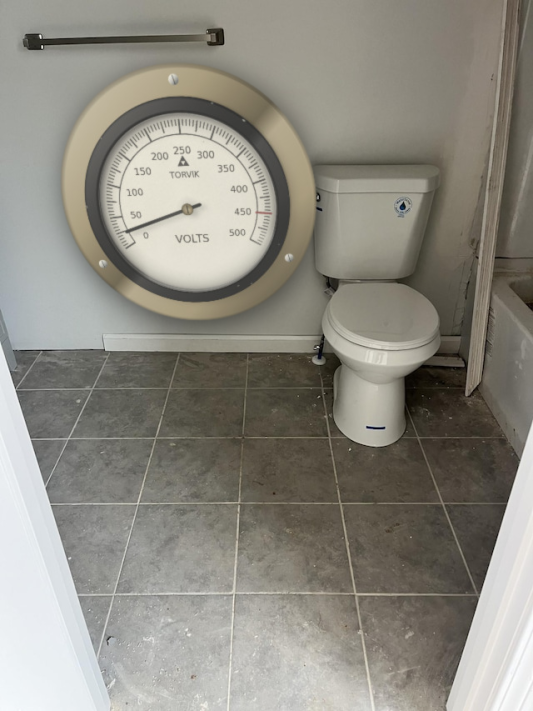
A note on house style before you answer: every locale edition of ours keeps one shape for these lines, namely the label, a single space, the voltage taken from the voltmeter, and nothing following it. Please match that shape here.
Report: 25 V
